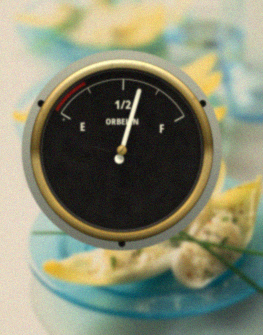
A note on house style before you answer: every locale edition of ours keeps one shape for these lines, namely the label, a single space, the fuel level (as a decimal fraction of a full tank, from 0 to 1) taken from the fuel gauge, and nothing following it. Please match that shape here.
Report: 0.625
